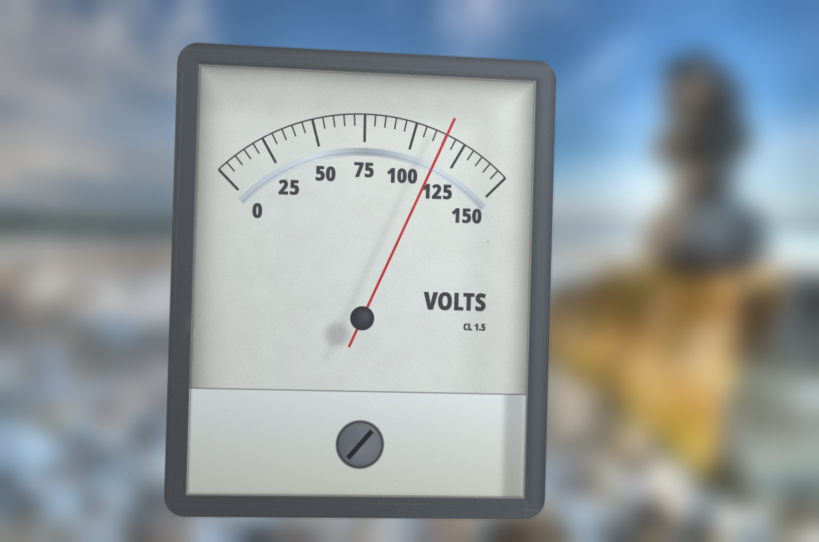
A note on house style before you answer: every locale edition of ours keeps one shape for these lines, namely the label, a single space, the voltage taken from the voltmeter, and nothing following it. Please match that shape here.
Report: 115 V
